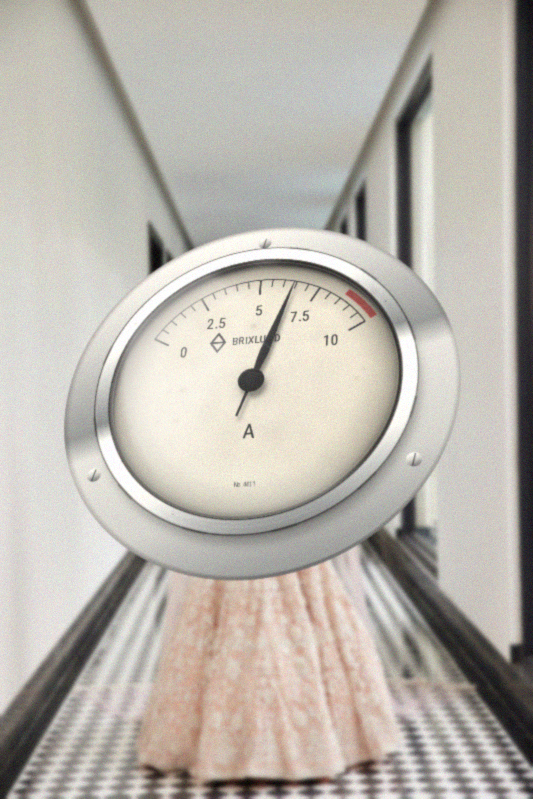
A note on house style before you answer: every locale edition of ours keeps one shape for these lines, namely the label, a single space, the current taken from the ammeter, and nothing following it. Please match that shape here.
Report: 6.5 A
